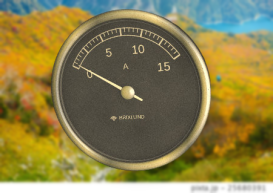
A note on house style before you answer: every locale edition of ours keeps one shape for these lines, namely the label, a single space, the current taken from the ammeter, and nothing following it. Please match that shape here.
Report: 0.5 A
